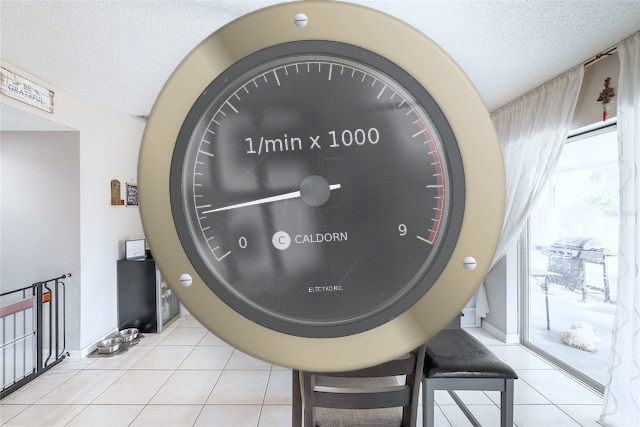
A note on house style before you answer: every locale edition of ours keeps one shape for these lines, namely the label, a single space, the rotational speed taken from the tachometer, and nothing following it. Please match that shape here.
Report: 900 rpm
